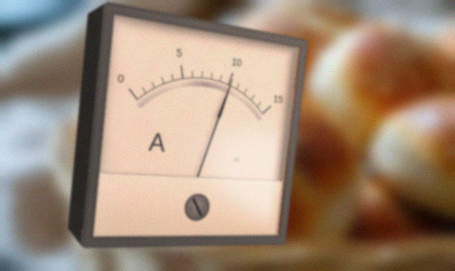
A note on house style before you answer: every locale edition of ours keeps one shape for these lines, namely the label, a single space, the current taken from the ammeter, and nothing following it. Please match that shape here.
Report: 10 A
